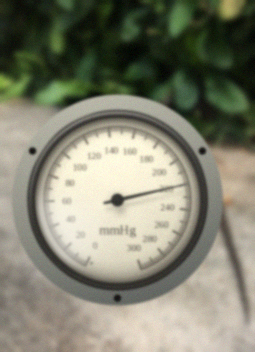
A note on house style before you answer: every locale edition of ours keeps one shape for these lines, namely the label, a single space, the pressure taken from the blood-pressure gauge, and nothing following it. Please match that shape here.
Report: 220 mmHg
